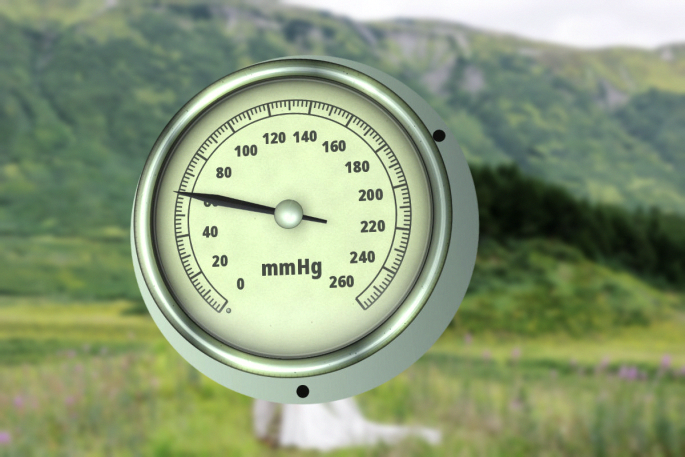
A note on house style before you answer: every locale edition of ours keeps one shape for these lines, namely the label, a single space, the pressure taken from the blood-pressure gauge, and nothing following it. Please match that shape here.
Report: 60 mmHg
